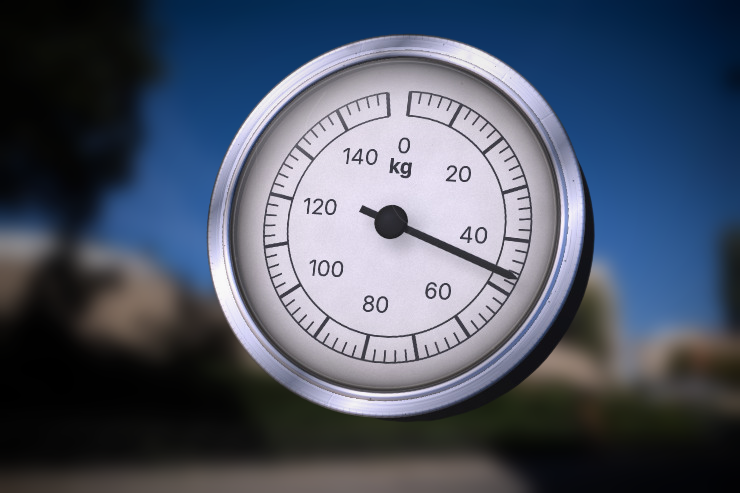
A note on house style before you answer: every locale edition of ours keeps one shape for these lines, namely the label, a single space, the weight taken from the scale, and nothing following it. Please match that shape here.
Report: 47 kg
